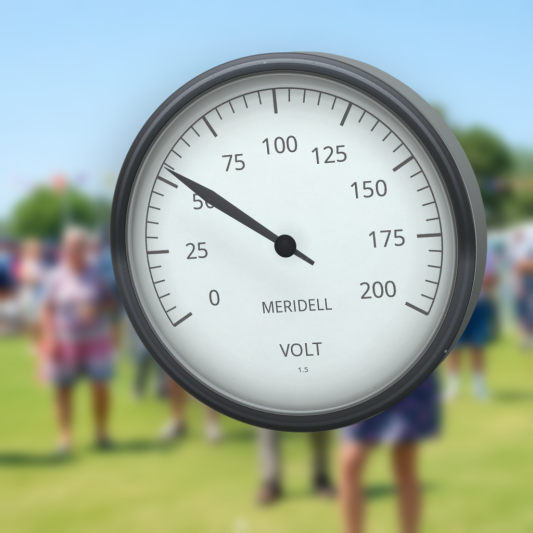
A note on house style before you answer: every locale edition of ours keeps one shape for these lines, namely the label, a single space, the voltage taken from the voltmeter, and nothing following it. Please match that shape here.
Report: 55 V
